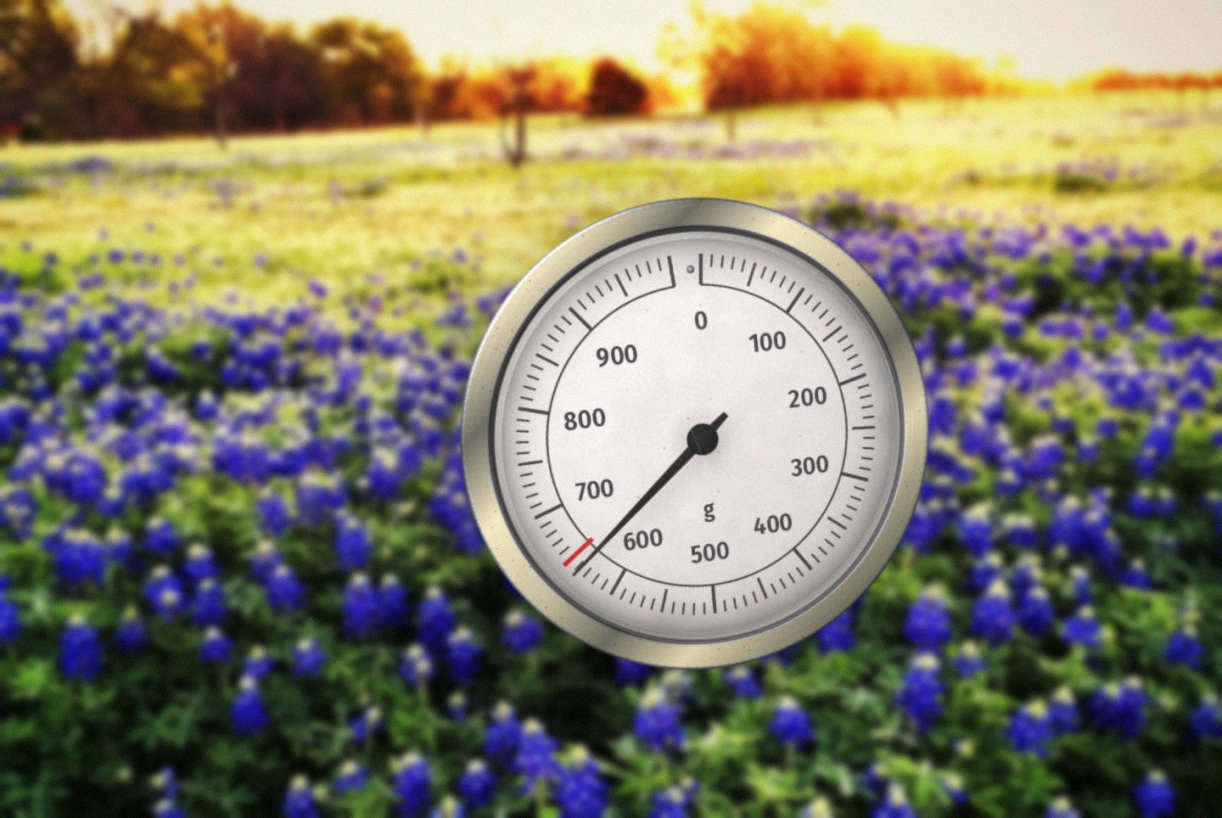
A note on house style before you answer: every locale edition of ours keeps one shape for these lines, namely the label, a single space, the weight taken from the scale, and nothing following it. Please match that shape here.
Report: 640 g
